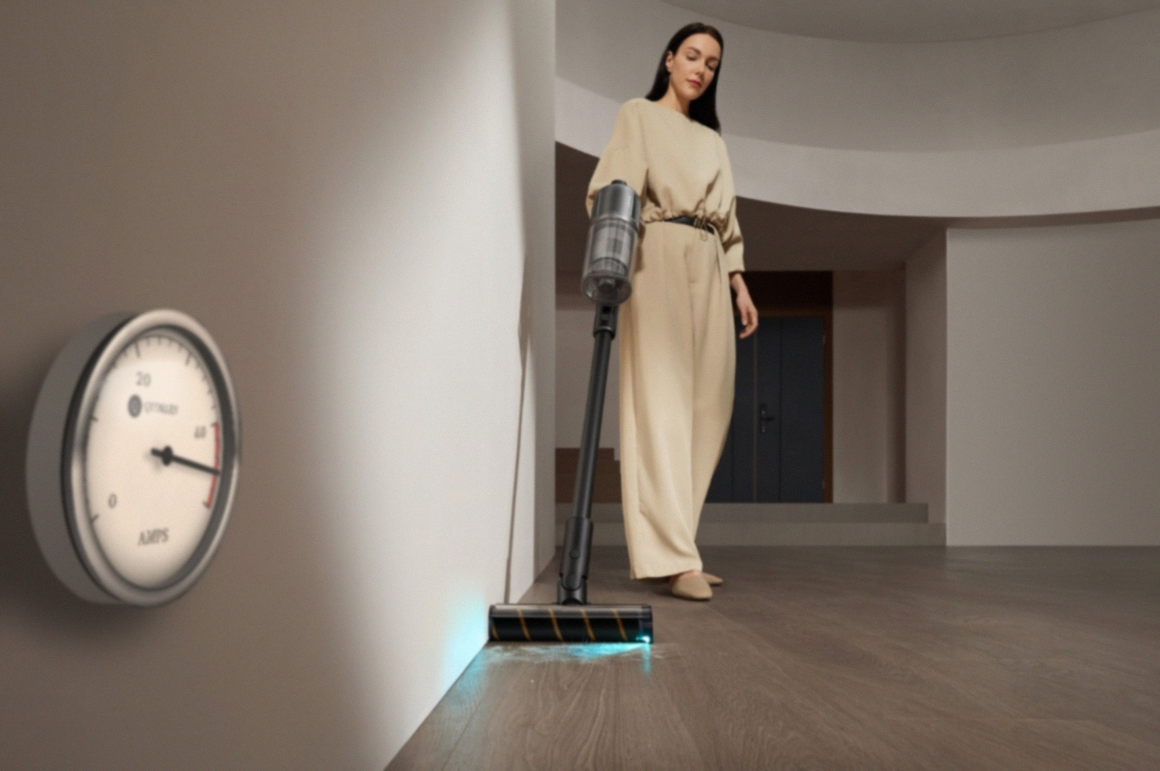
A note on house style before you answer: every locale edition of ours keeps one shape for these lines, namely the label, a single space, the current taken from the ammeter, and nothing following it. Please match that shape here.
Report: 46 A
